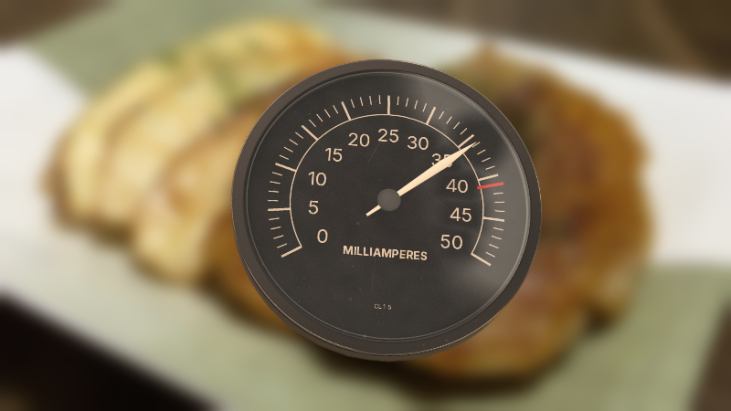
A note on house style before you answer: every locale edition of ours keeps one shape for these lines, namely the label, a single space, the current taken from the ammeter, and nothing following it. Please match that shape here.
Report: 36 mA
